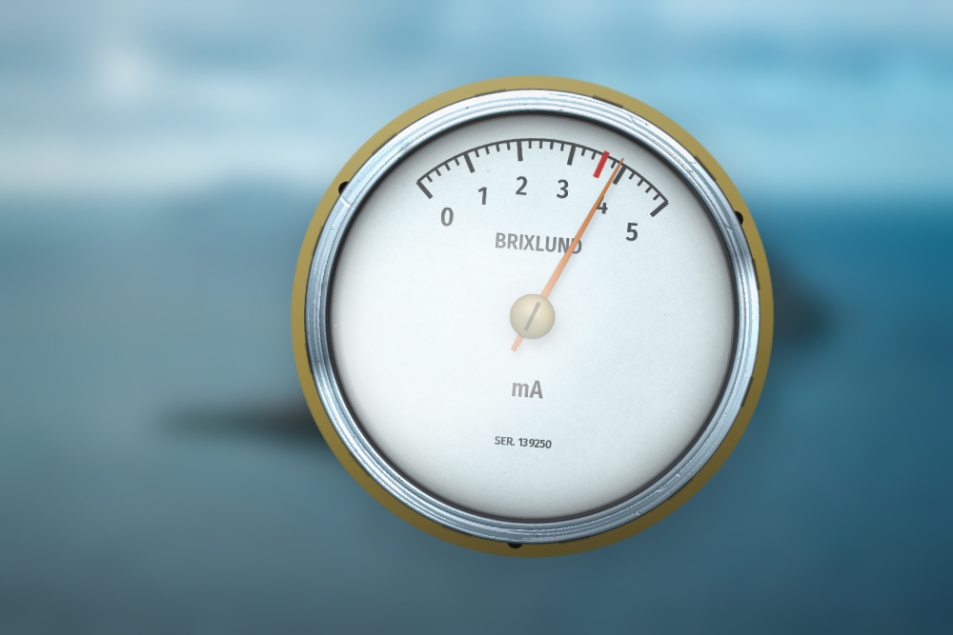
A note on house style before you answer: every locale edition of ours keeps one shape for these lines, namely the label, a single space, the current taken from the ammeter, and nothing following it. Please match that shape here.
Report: 3.9 mA
